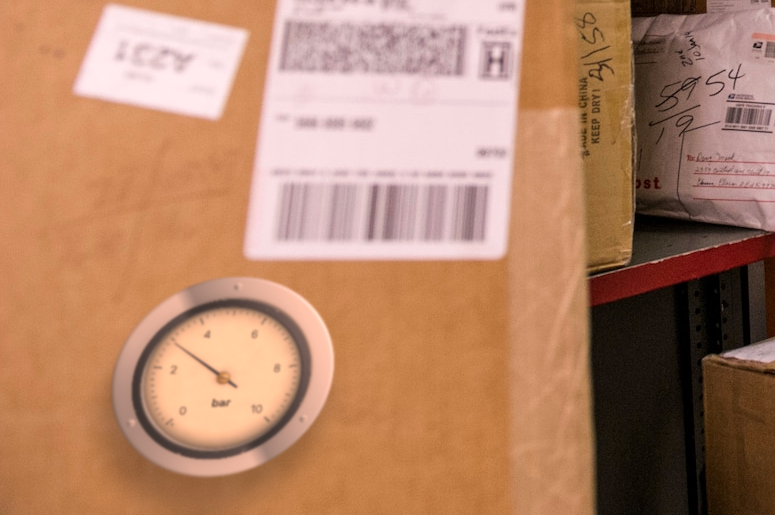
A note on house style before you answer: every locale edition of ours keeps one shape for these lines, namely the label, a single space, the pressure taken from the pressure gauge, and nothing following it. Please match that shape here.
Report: 3 bar
